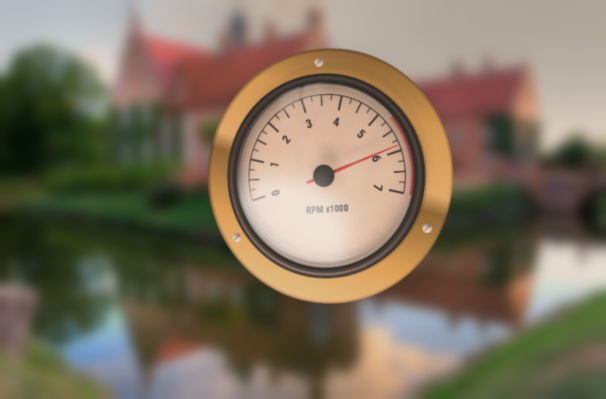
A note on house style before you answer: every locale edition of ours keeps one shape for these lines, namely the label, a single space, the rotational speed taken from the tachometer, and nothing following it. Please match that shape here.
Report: 5875 rpm
